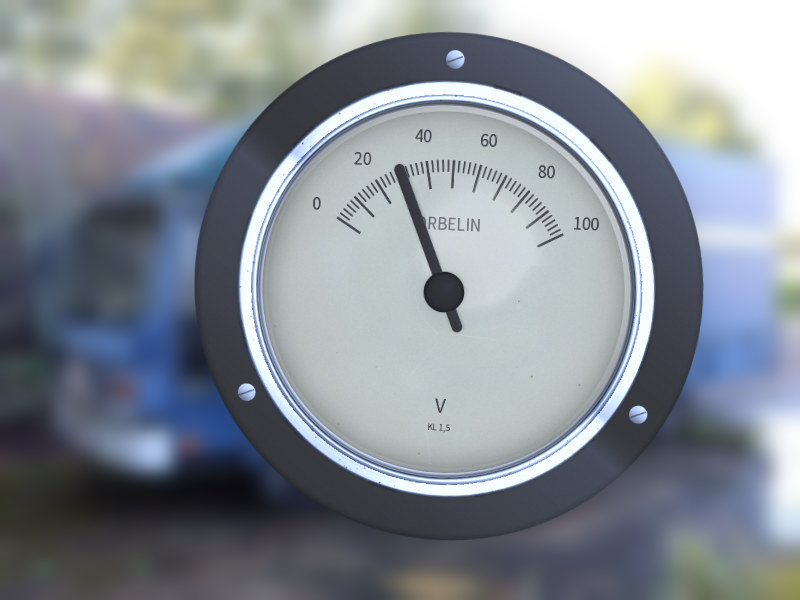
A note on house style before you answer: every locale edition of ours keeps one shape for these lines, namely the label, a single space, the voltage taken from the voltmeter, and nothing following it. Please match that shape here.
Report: 30 V
